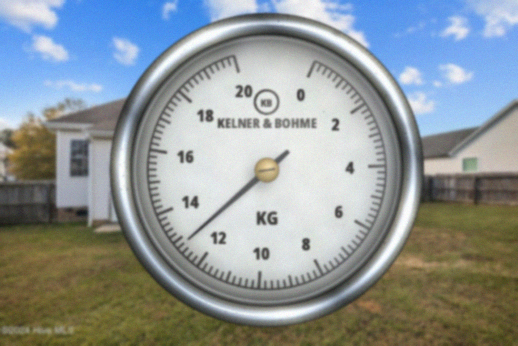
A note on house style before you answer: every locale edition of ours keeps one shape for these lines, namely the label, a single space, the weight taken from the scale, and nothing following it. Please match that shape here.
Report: 12.8 kg
